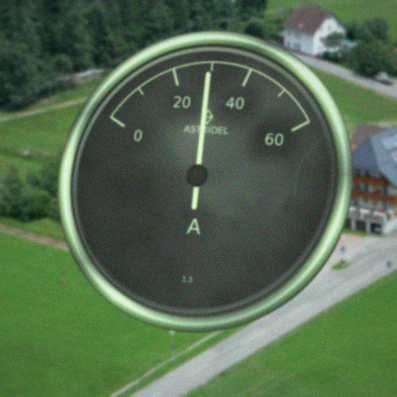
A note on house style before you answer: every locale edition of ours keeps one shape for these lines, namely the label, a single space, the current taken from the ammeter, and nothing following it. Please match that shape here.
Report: 30 A
